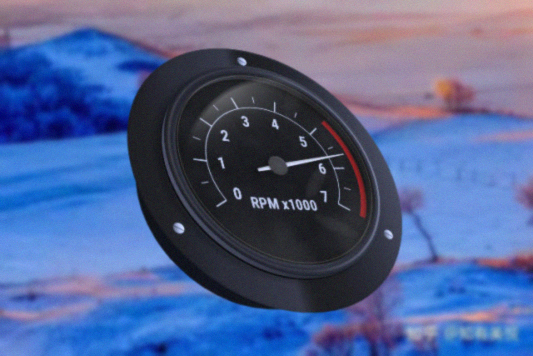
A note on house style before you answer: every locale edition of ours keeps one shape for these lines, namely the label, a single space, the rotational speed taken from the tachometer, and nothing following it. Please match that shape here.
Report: 5750 rpm
